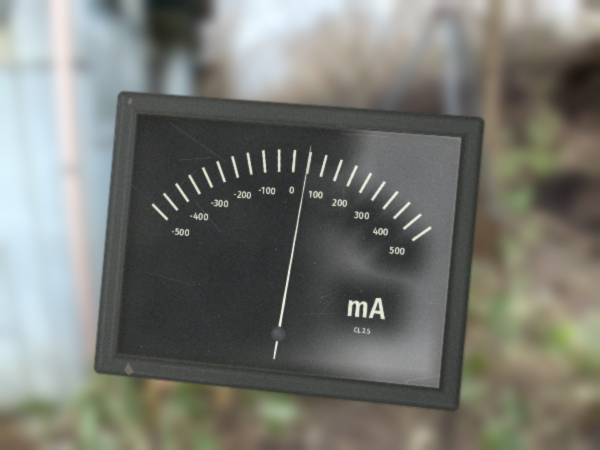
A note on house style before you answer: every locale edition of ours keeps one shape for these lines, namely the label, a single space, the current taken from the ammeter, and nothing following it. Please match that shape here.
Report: 50 mA
